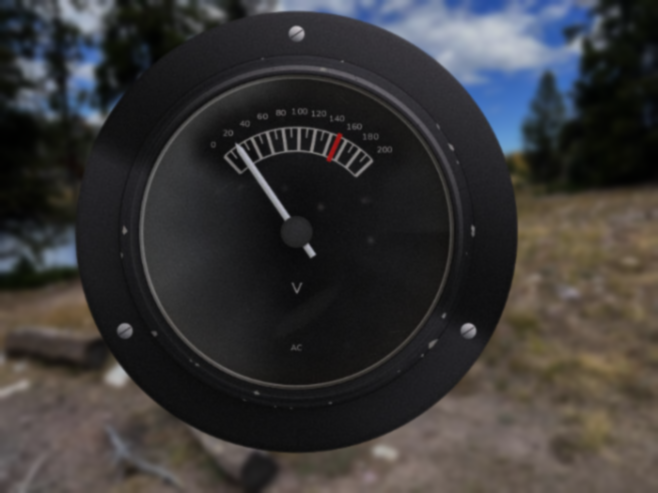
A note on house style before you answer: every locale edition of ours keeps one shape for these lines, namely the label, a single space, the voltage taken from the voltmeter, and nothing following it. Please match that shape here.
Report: 20 V
